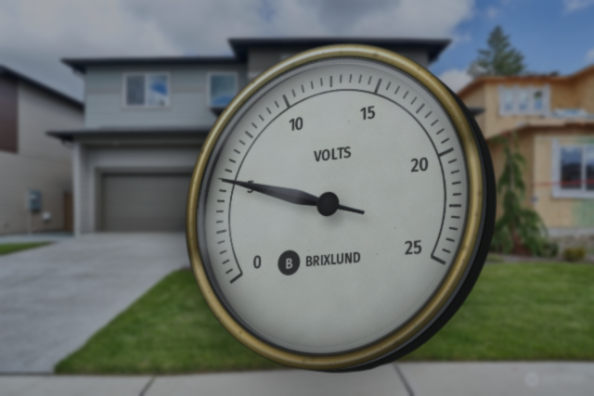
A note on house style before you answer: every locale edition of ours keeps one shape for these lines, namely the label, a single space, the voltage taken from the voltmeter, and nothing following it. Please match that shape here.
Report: 5 V
